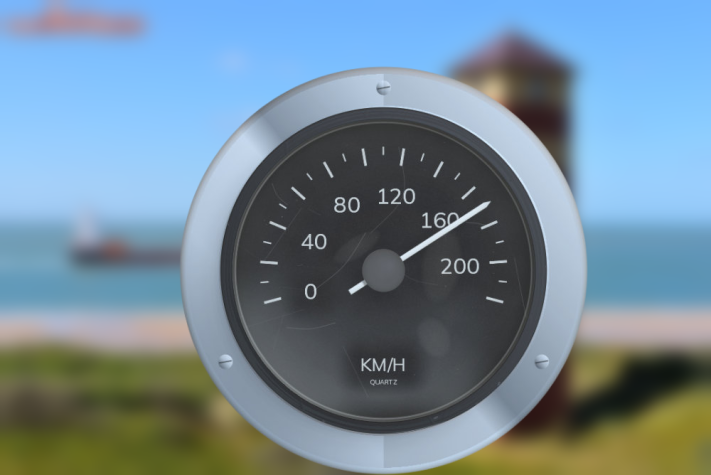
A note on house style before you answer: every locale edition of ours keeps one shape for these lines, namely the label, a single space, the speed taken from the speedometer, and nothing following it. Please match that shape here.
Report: 170 km/h
